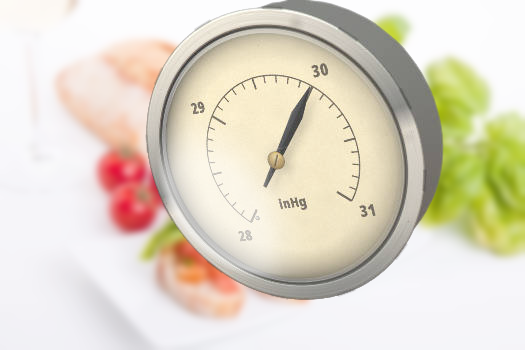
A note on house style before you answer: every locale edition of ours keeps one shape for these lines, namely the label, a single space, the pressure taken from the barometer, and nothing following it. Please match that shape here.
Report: 30 inHg
